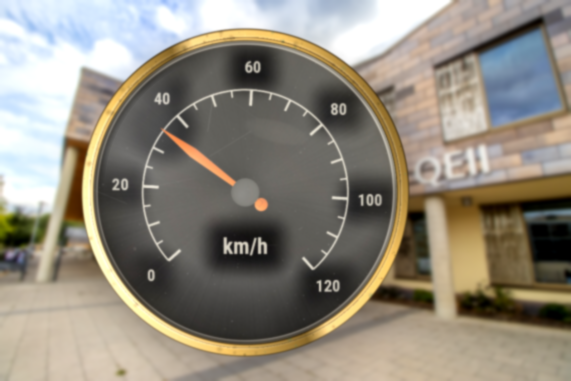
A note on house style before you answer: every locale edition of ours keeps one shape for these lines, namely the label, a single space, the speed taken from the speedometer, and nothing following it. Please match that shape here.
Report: 35 km/h
